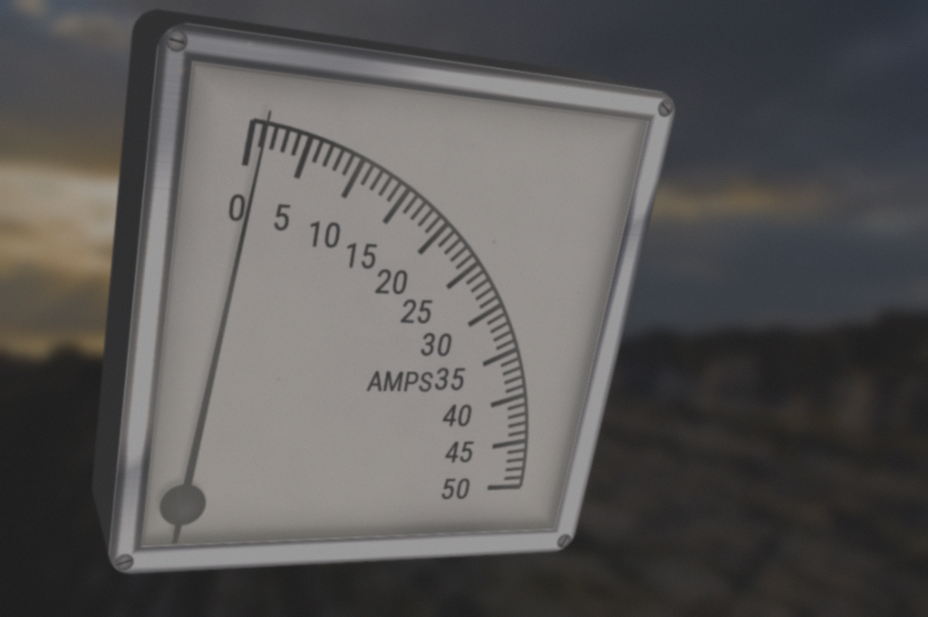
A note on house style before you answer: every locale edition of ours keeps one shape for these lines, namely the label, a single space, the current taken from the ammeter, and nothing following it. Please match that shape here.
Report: 1 A
